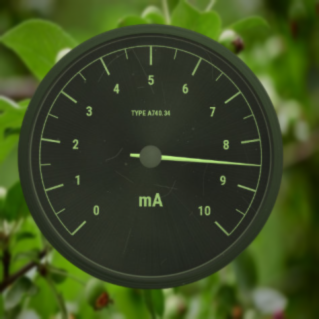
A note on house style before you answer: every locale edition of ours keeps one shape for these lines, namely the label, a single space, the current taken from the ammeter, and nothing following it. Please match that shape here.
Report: 8.5 mA
